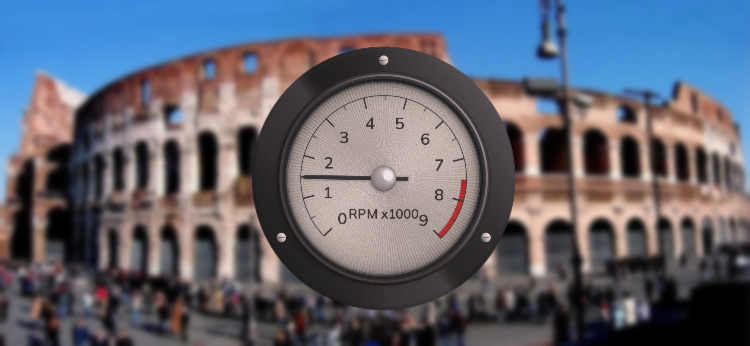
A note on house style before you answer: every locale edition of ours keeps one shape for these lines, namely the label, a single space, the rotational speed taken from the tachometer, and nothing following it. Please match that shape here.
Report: 1500 rpm
